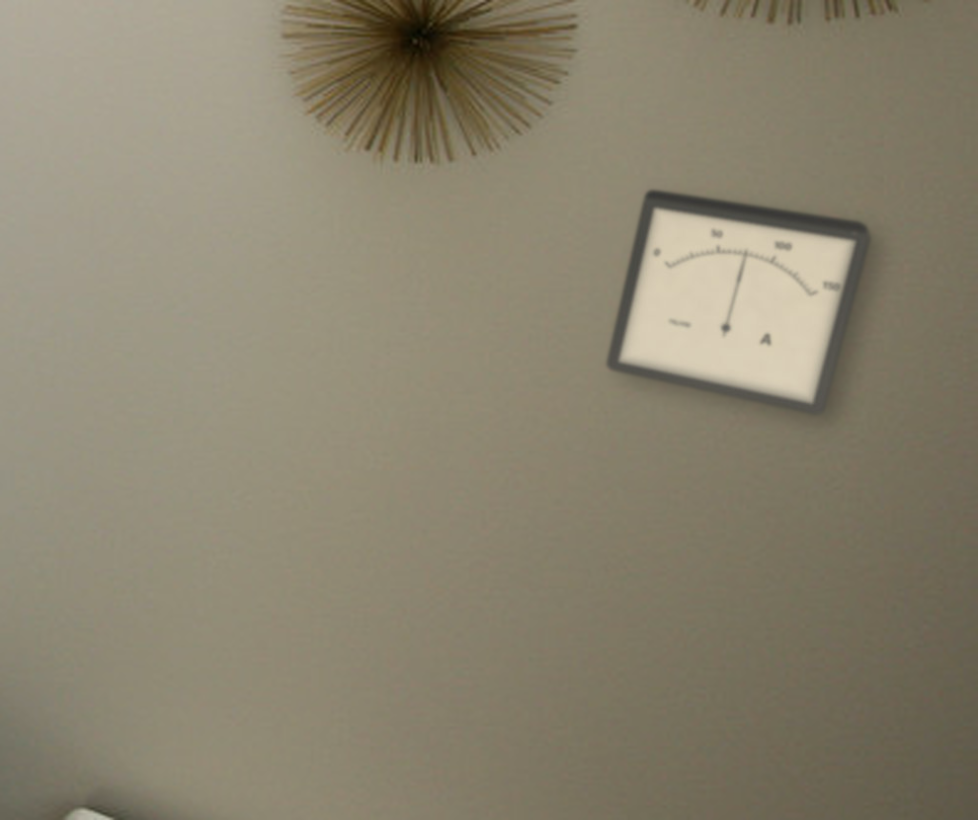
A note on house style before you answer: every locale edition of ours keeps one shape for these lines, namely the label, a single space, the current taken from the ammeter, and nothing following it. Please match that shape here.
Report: 75 A
